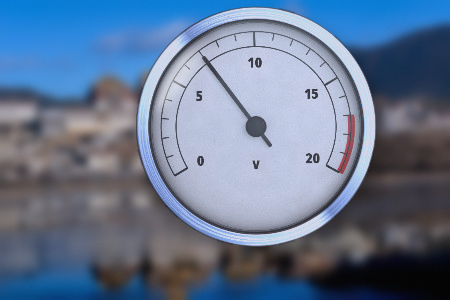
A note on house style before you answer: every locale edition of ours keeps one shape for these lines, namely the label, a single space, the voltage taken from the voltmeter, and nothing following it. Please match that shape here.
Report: 7 V
